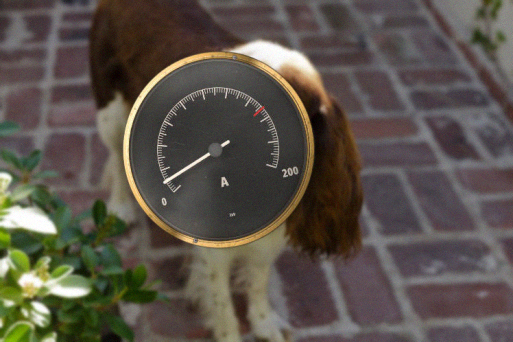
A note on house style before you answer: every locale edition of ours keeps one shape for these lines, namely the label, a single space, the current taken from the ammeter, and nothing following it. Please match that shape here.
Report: 10 A
